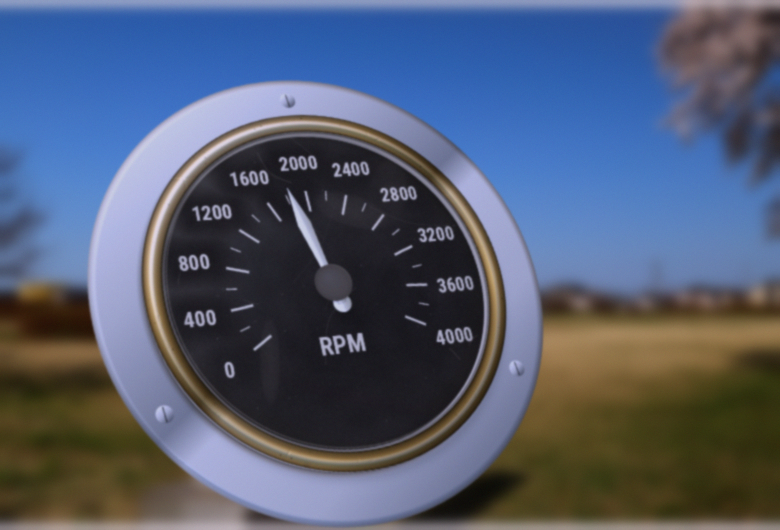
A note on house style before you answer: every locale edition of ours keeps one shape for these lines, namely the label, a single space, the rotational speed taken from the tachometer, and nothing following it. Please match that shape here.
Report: 1800 rpm
